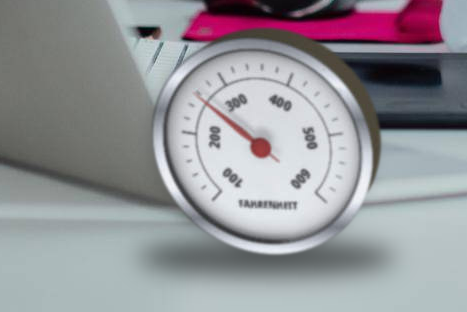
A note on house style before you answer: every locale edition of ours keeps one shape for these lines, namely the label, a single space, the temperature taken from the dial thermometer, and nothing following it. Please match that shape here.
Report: 260 °F
